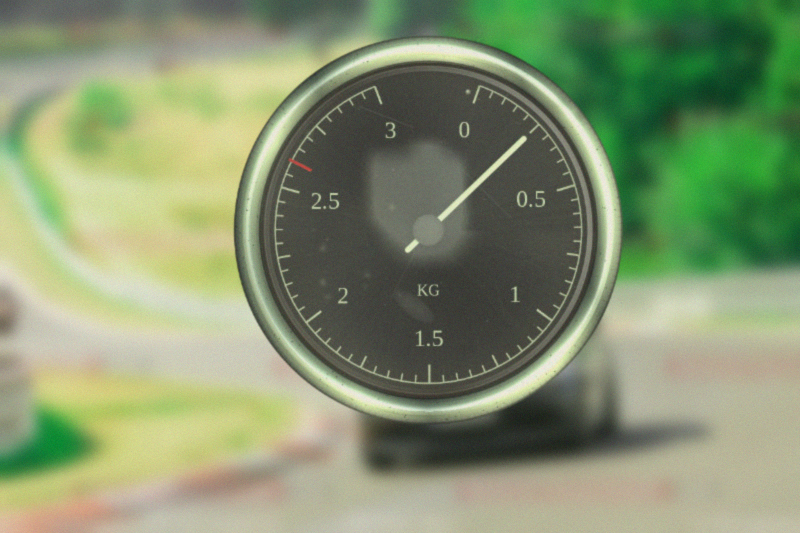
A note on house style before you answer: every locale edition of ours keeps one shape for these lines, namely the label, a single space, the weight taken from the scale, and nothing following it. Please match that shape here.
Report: 0.25 kg
